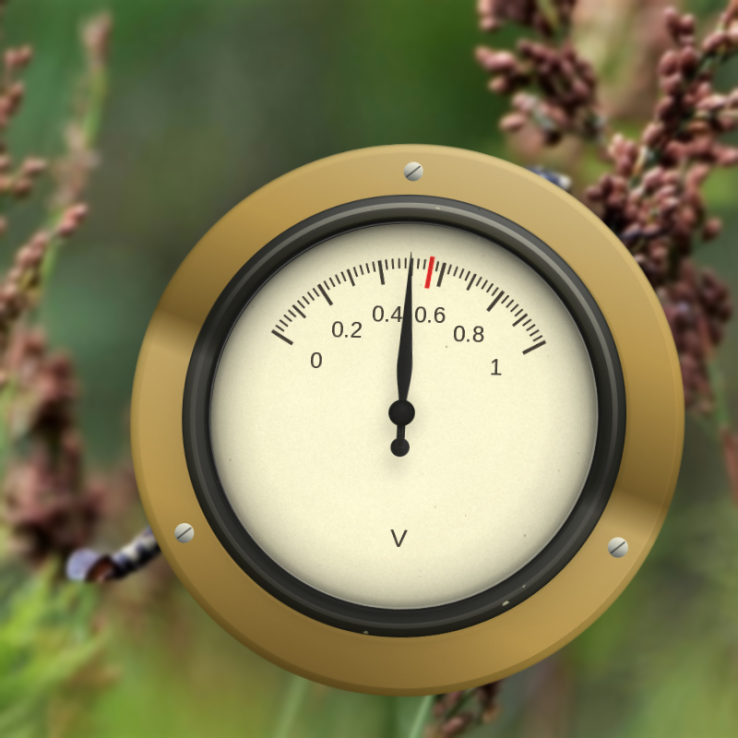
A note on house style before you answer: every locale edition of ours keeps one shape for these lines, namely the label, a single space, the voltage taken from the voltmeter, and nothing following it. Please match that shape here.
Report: 0.5 V
